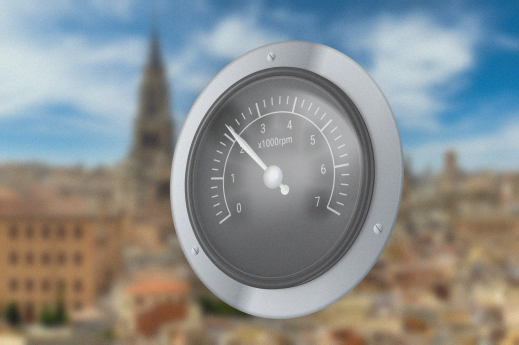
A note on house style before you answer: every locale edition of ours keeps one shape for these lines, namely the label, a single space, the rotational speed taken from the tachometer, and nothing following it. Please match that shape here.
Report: 2200 rpm
